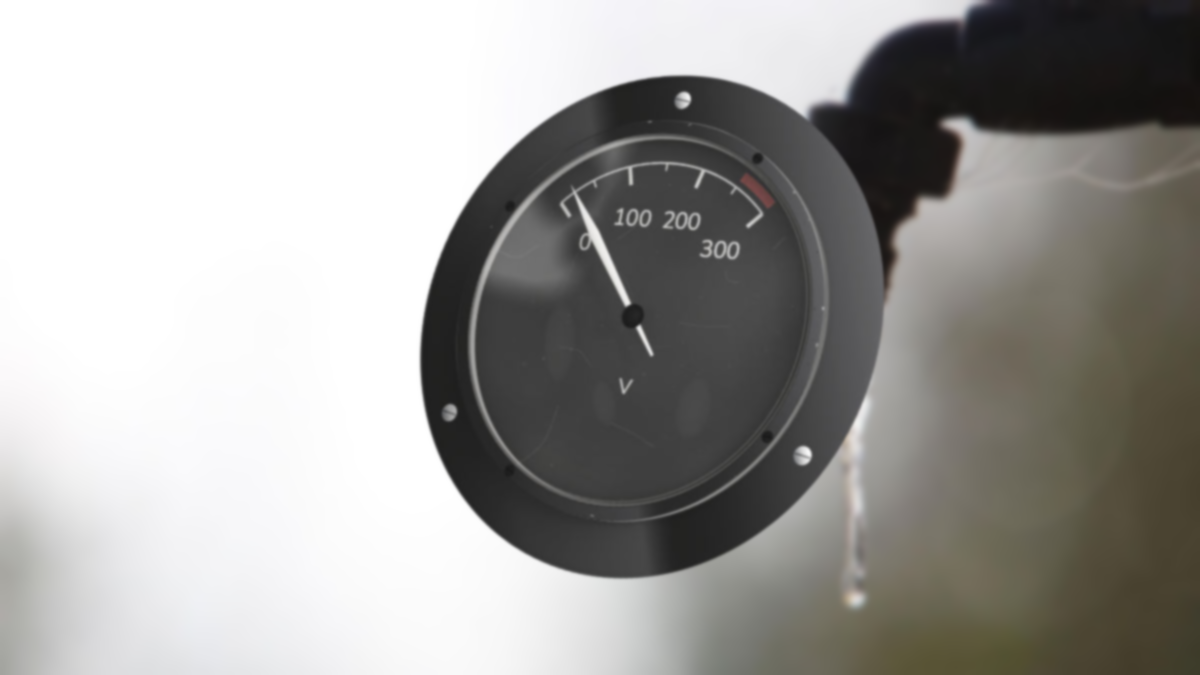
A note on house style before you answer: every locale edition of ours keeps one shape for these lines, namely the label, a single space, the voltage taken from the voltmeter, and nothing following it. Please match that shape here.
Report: 25 V
